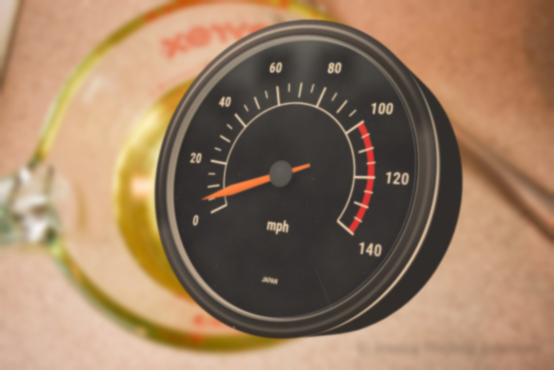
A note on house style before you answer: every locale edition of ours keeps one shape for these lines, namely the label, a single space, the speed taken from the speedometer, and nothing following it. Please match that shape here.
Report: 5 mph
